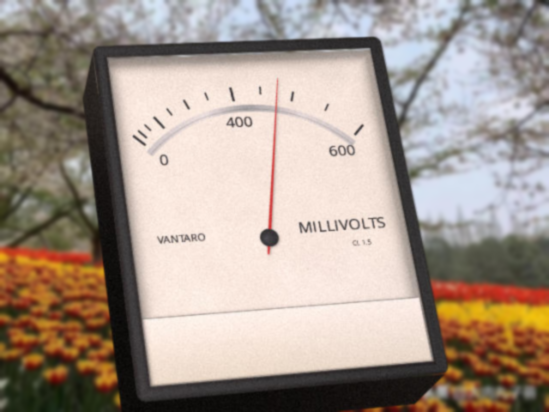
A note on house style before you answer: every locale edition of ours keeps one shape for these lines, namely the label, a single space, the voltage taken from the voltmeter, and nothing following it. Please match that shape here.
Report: 475 mV
